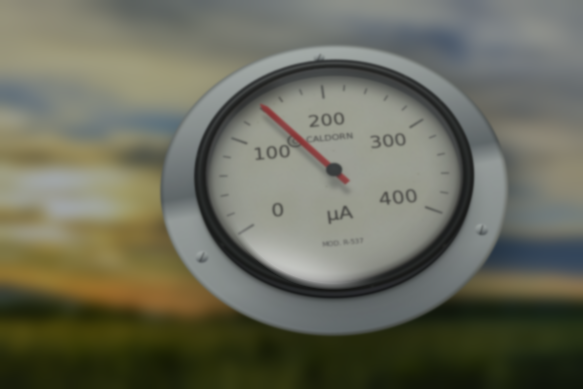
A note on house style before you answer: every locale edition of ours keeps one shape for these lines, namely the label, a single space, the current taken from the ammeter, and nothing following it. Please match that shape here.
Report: 140 µA
